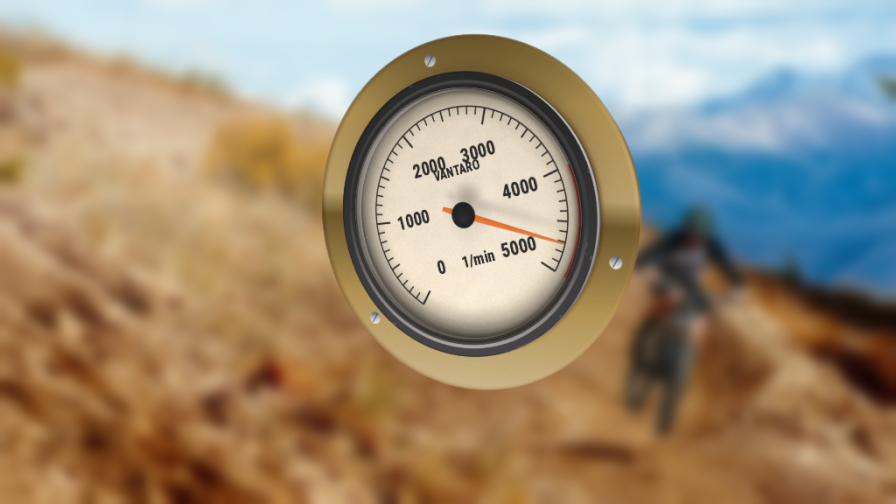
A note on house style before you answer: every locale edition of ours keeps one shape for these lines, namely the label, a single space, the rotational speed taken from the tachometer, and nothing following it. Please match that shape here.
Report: 4700 rpm
